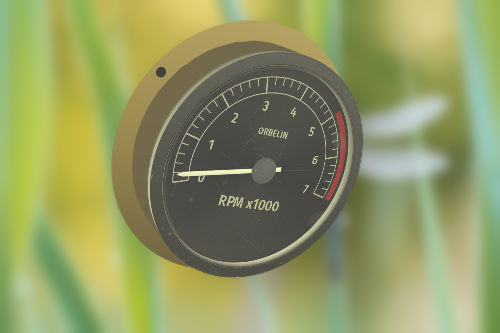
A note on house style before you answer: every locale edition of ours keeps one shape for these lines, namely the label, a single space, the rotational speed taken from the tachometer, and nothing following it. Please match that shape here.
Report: 200 rpm
